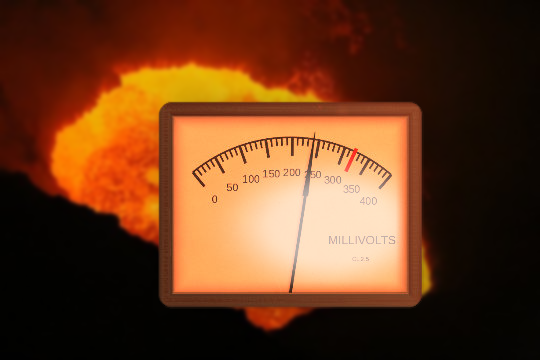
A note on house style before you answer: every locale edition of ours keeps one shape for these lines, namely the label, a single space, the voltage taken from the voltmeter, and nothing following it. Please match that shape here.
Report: 240 mV
